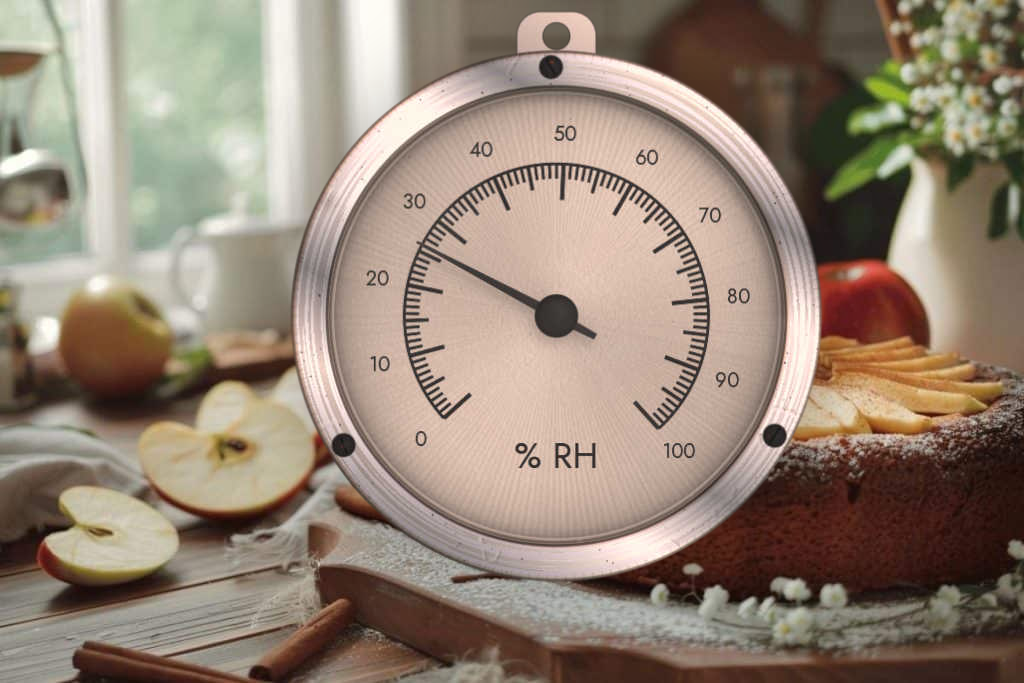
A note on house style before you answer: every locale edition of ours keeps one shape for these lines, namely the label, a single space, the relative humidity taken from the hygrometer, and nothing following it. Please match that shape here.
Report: 26 %
